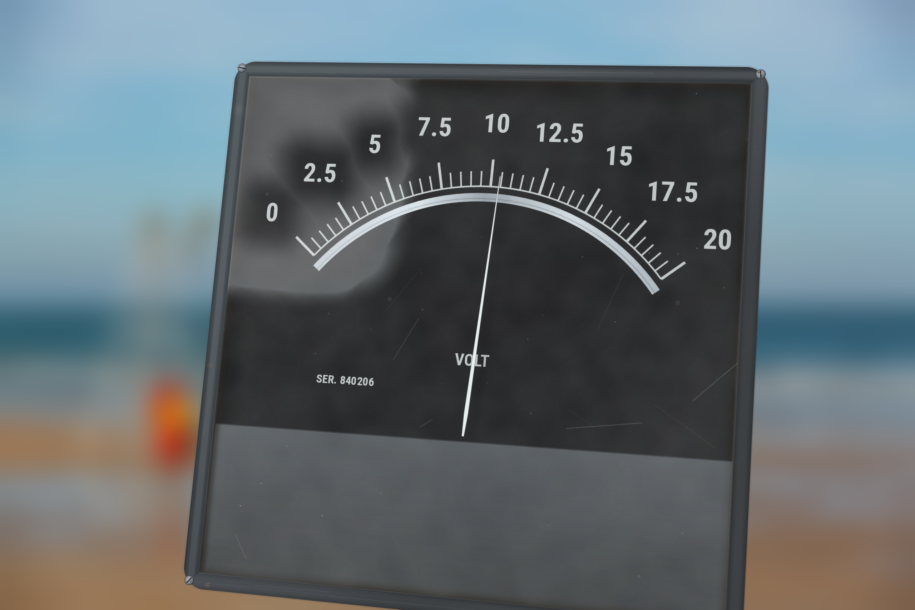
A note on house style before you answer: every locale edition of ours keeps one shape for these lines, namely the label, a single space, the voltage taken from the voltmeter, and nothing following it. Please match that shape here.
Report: 10.5 V
